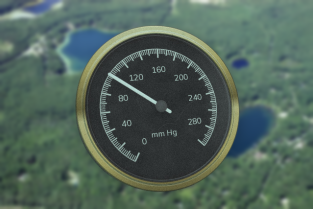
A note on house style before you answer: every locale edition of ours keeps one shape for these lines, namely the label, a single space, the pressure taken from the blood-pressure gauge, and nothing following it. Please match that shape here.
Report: 100 mmHg
